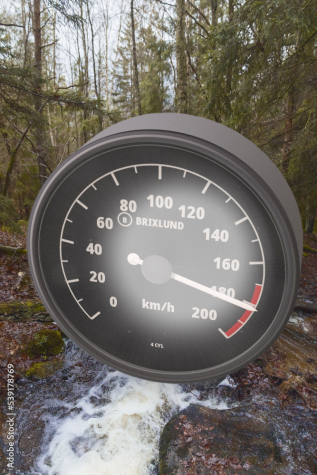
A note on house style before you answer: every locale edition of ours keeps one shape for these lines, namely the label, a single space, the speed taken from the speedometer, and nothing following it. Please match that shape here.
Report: 180 km/h
